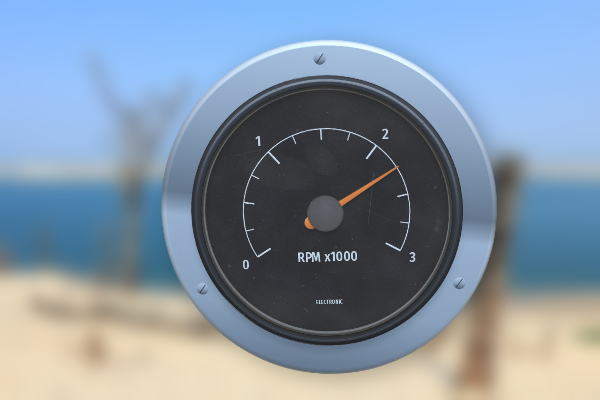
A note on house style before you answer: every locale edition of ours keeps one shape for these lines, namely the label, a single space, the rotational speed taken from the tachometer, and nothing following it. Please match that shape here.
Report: 2250 rpm
